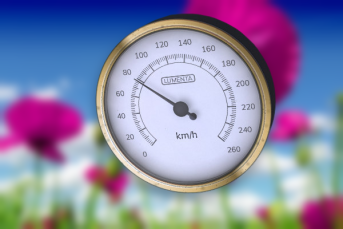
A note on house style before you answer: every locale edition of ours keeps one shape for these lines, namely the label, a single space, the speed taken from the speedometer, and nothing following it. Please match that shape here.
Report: 80 km/h
